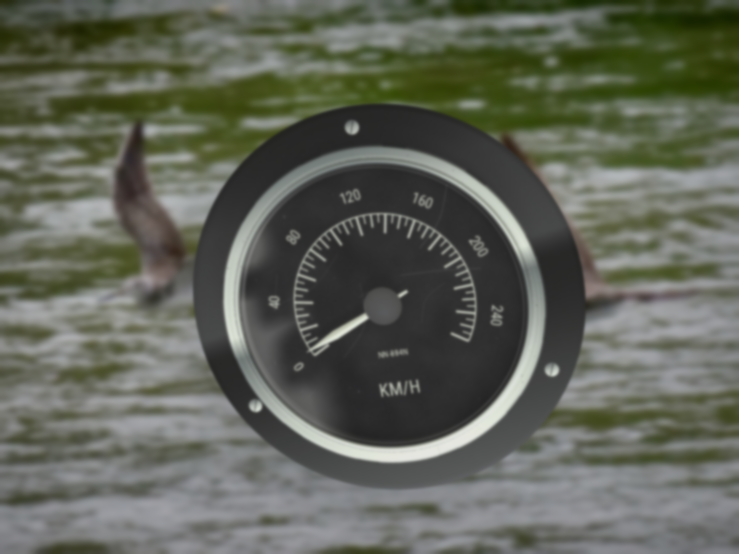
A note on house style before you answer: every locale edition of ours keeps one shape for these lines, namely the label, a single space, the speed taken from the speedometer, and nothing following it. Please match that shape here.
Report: 5 km/h
